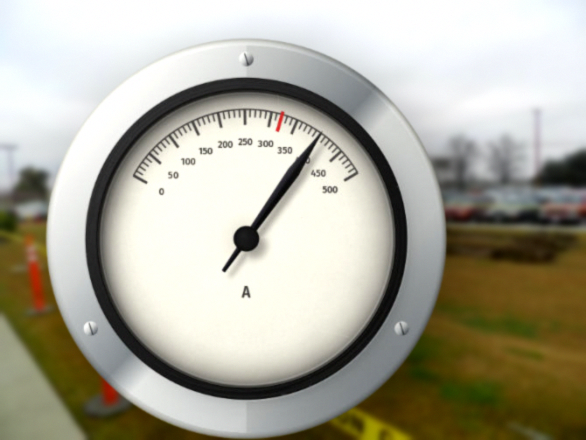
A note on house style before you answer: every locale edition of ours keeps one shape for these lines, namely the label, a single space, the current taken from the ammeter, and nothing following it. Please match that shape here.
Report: 400 A
